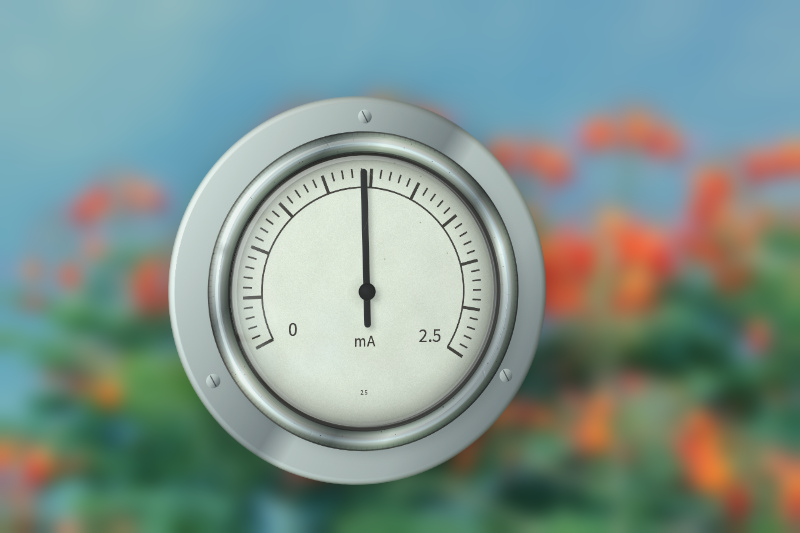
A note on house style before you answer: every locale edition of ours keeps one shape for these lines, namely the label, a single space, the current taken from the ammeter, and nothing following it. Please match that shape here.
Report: 1.2 mA
